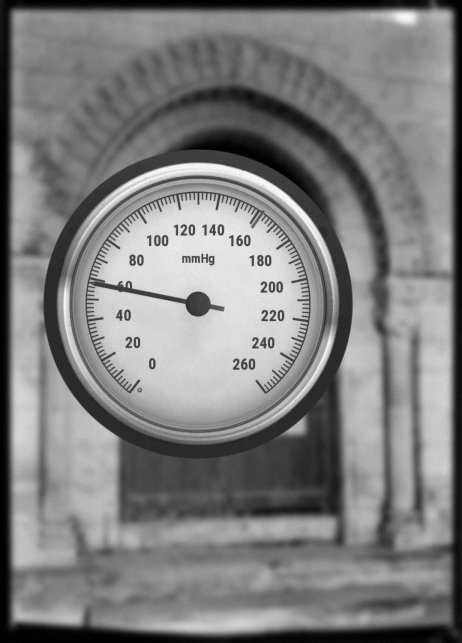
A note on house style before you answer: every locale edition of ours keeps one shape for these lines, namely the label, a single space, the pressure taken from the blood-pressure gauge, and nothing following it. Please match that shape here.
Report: 58 mmHg
